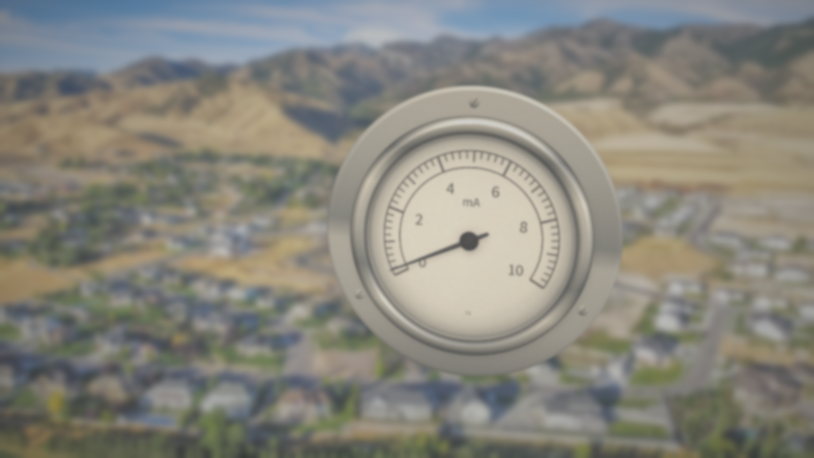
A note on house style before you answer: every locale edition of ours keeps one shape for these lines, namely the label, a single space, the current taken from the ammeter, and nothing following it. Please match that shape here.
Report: 0.2 mA
